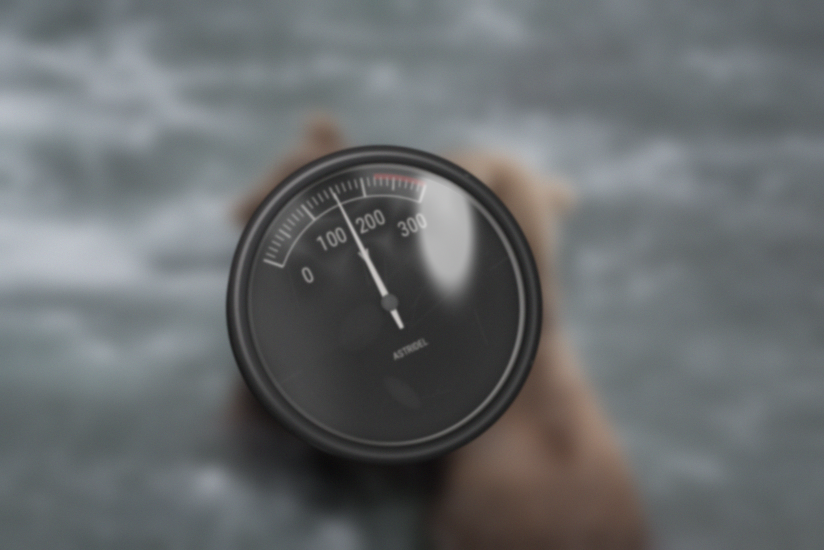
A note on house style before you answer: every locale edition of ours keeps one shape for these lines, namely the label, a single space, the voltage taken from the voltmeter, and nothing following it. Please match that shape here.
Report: 150 V
